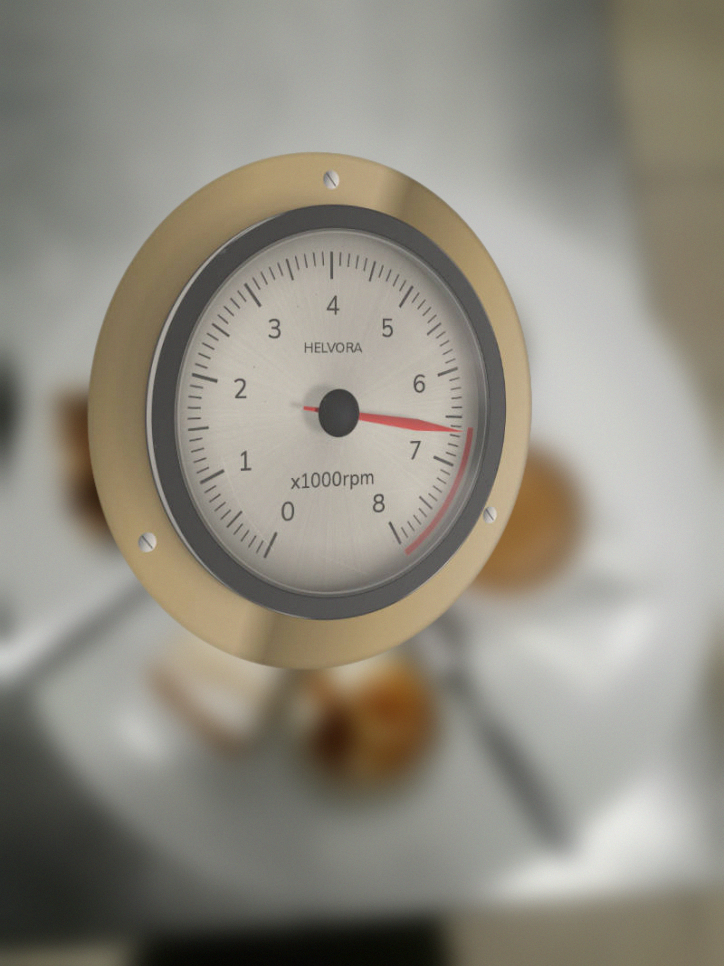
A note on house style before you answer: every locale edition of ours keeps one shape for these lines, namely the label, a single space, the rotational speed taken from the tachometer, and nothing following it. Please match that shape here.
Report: 6650 rpm
